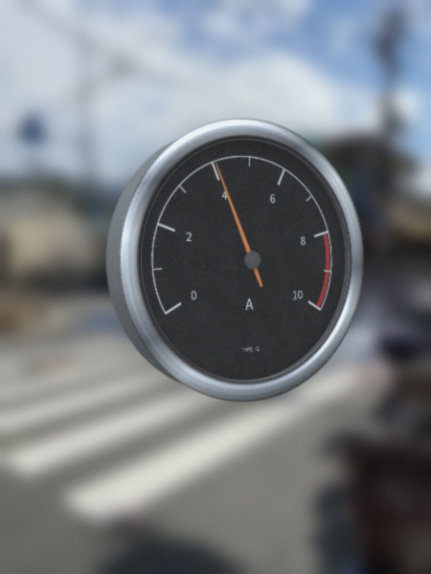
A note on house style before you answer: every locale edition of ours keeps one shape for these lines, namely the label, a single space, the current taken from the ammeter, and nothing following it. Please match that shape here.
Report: 4 A
